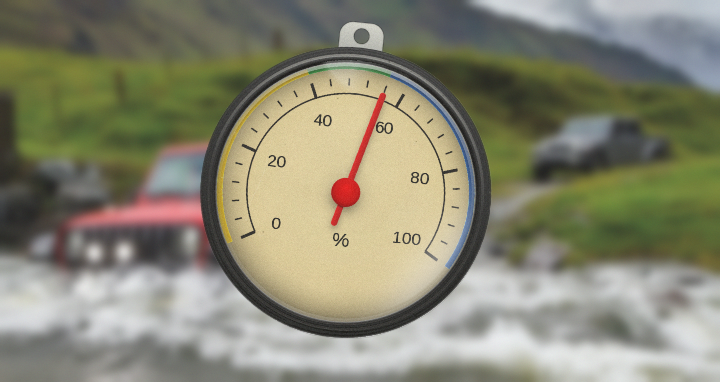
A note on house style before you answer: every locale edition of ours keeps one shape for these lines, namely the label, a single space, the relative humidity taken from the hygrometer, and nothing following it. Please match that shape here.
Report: 56 %
